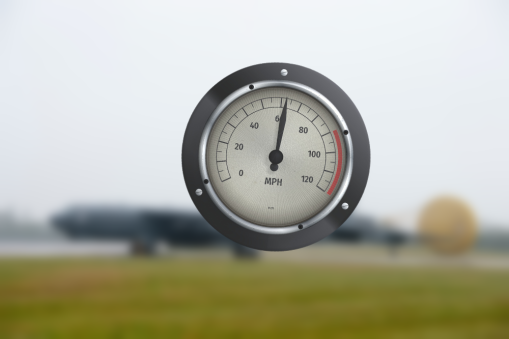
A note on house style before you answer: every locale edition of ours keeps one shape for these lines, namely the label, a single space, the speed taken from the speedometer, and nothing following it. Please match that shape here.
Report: 62.5 mph
